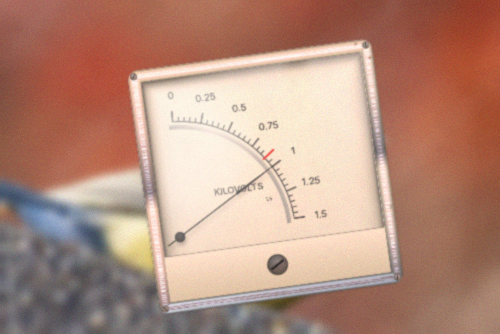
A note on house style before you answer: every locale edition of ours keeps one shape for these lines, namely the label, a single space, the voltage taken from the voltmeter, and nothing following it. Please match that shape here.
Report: 1 kV
